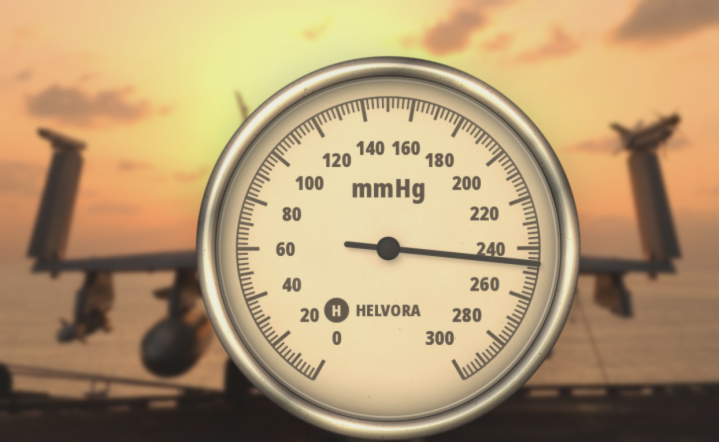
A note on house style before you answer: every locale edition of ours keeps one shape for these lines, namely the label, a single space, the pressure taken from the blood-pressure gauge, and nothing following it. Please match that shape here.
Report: 246 mmHg
